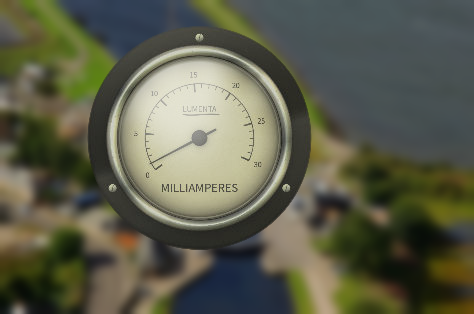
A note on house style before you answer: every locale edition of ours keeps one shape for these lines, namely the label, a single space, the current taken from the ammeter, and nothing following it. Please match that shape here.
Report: 1 mA
